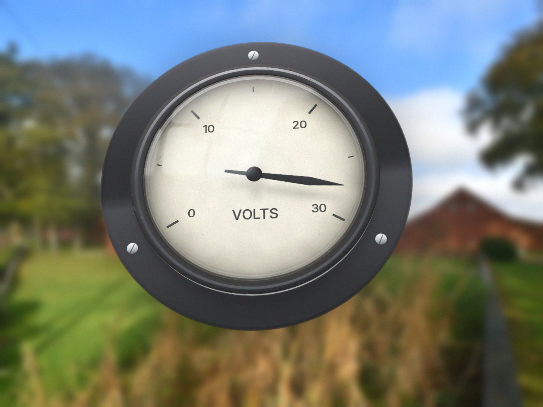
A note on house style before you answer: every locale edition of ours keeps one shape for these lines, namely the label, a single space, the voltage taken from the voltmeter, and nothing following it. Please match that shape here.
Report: 27.5 V
